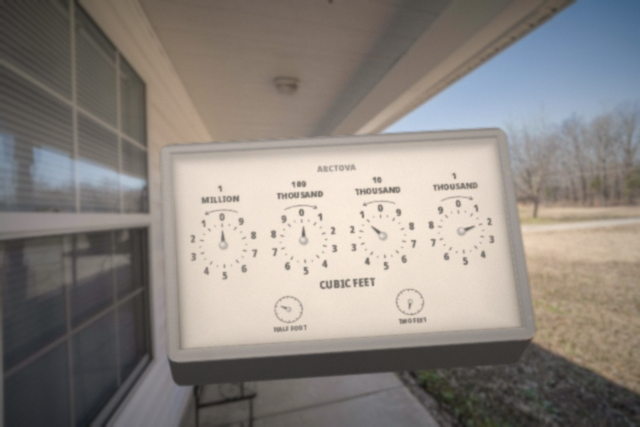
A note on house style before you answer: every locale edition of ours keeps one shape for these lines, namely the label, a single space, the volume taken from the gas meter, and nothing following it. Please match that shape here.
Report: 1200 ft³
